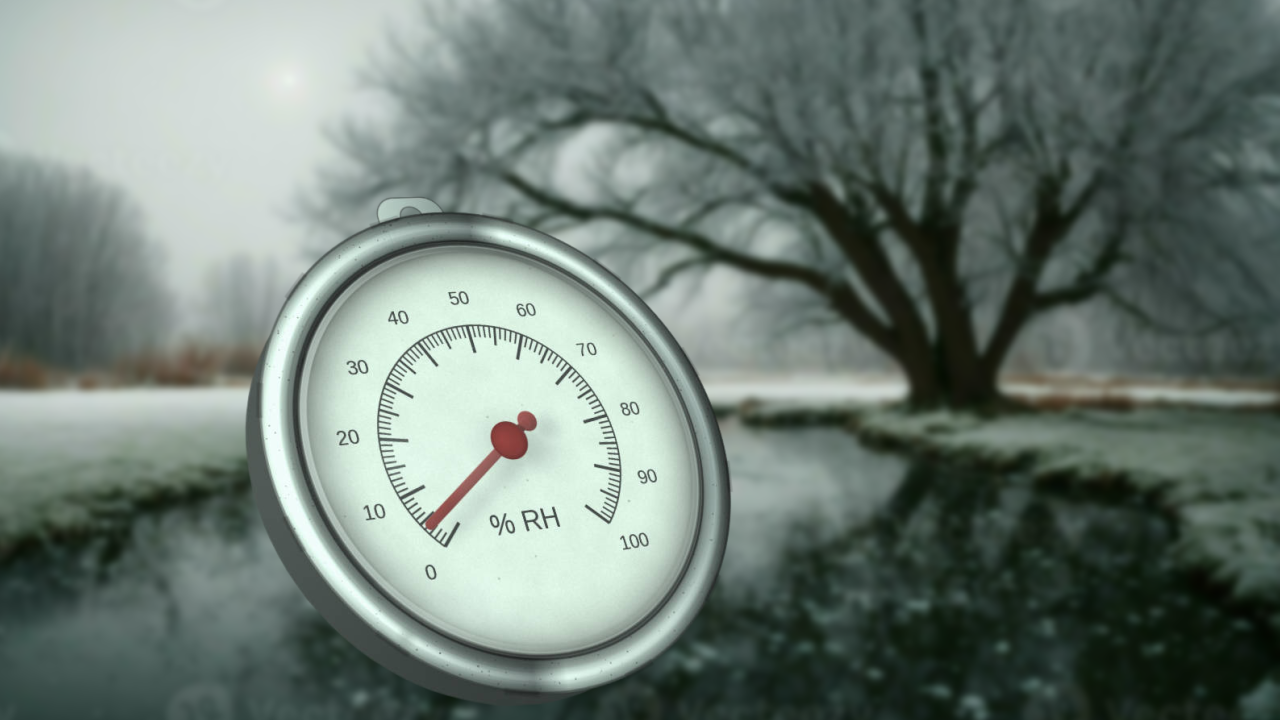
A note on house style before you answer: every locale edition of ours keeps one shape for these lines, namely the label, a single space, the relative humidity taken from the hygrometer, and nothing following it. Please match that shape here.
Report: 4 %
